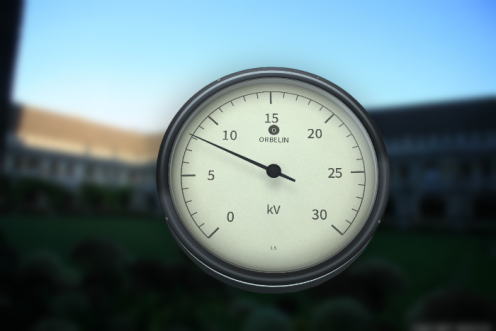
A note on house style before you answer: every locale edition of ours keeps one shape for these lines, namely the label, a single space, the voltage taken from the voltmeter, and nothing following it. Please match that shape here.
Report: 8 kV
